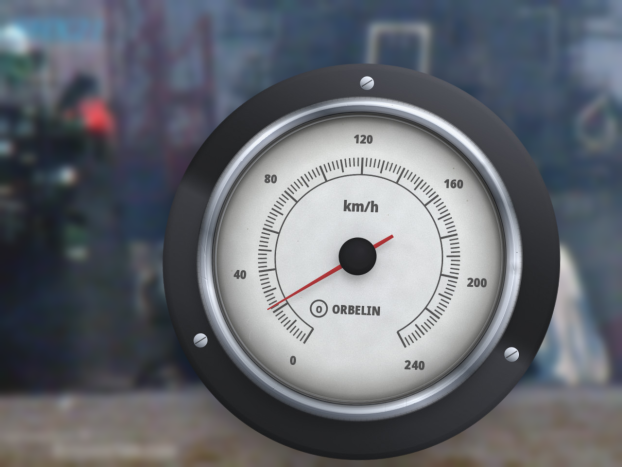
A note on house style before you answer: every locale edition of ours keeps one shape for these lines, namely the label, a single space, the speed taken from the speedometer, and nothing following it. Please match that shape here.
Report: 22 km/h
